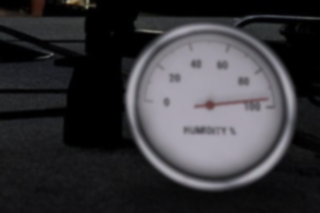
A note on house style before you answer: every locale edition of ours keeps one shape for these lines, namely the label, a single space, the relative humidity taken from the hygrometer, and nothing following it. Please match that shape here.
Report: 95 %
